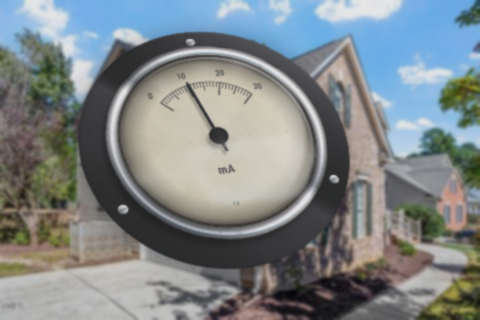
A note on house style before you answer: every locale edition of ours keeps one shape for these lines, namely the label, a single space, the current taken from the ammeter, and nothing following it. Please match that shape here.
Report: 10 mA
